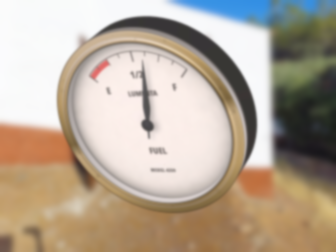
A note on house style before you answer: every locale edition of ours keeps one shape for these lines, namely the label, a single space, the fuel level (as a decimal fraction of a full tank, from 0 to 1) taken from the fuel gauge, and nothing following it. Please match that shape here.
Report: 0.625
